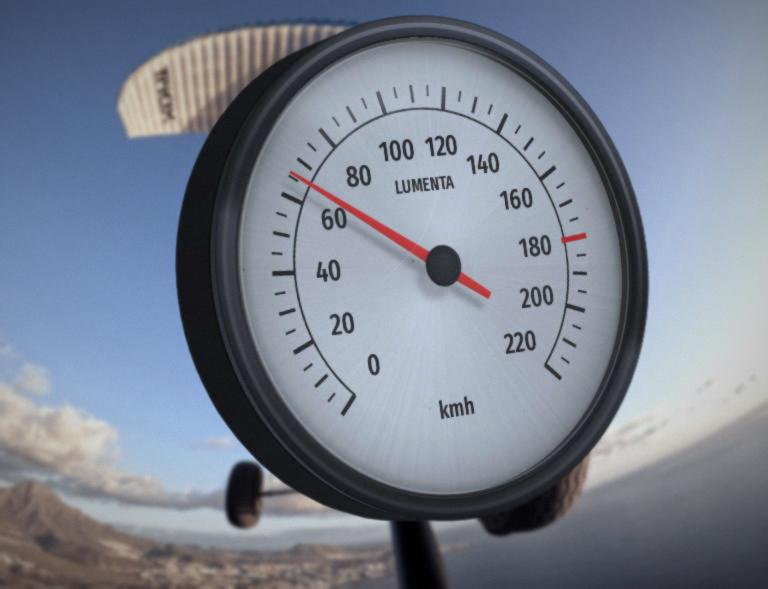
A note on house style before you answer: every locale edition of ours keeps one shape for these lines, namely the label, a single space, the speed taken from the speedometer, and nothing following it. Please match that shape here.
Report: 65 km/h
